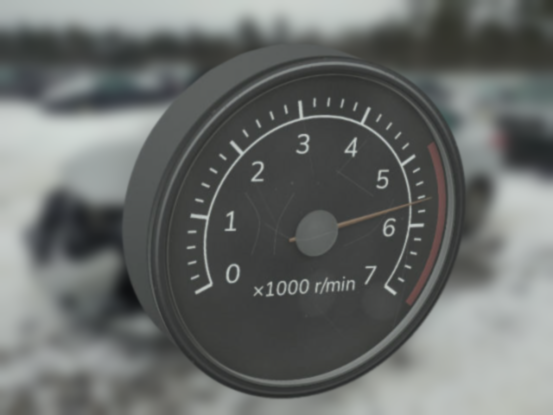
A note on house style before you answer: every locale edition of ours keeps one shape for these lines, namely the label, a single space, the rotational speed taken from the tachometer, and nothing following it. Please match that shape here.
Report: 5600 rpm
